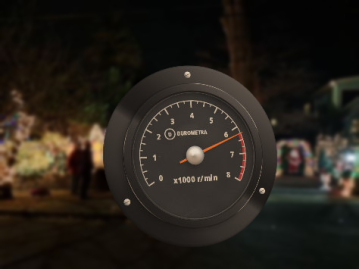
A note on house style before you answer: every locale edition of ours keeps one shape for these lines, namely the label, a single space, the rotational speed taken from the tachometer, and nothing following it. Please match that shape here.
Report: 6250 rpm
